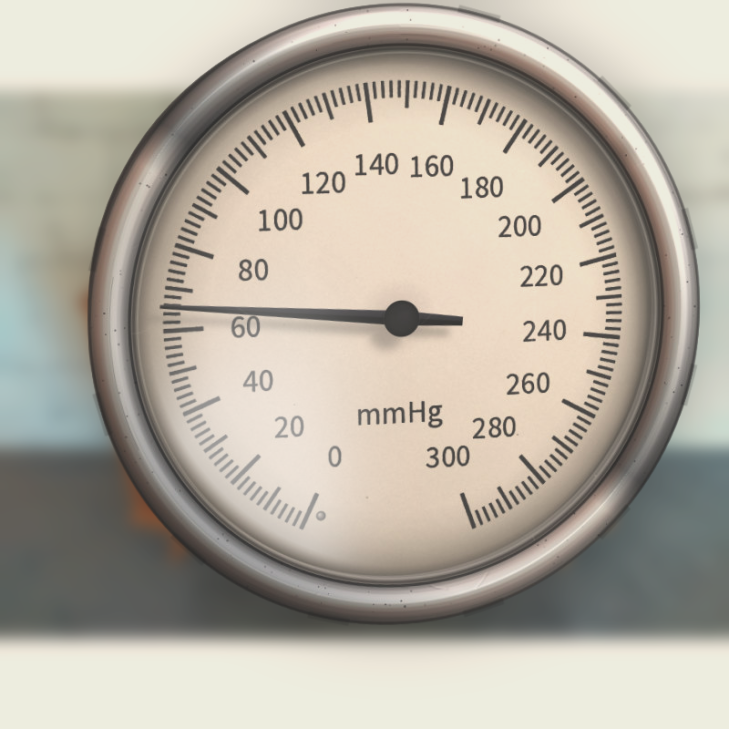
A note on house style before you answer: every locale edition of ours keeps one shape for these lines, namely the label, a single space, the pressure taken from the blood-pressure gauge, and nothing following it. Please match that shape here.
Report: 66 mmHg
